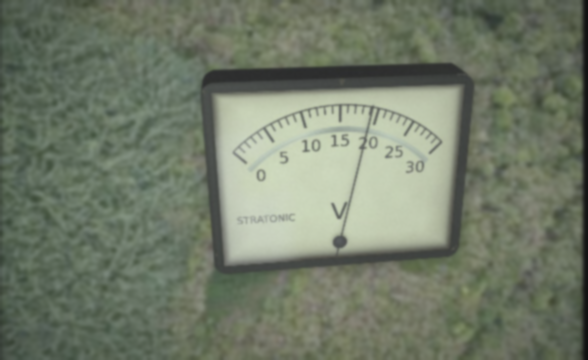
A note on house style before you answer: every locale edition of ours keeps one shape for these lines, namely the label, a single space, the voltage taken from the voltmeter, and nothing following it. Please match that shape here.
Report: 19 V
